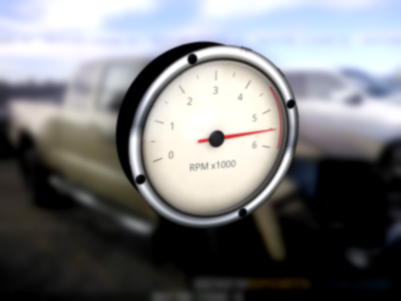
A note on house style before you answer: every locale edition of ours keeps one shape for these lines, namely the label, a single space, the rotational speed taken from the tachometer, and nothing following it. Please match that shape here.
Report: 5500 rpm
